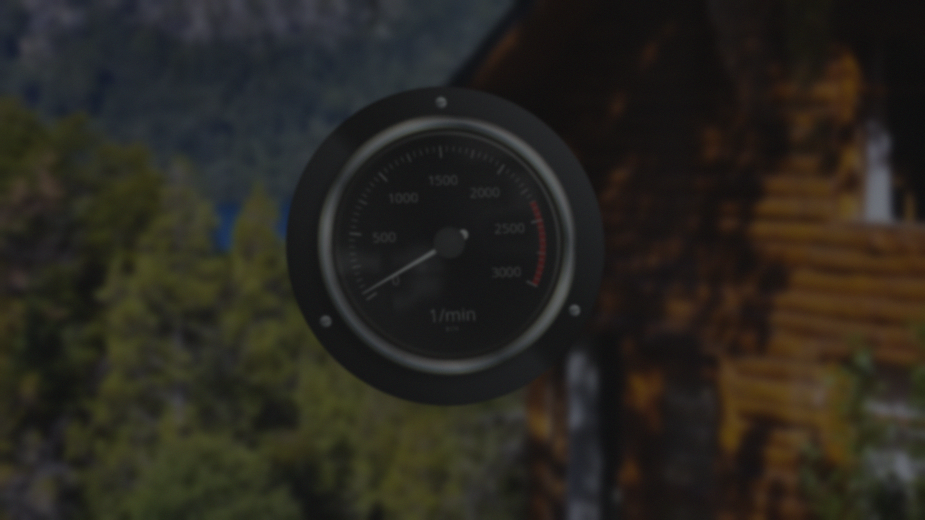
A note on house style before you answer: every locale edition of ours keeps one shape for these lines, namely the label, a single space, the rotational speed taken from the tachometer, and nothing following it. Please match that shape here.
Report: 50 rpm
